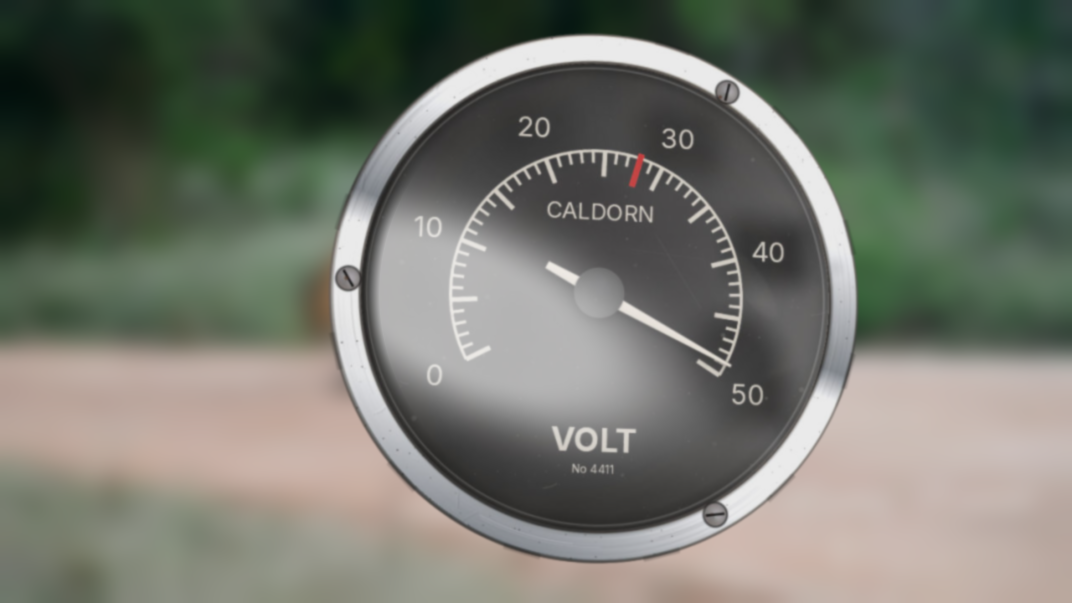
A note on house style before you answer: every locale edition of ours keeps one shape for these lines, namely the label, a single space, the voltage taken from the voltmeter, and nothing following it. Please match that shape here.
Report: 49 V
